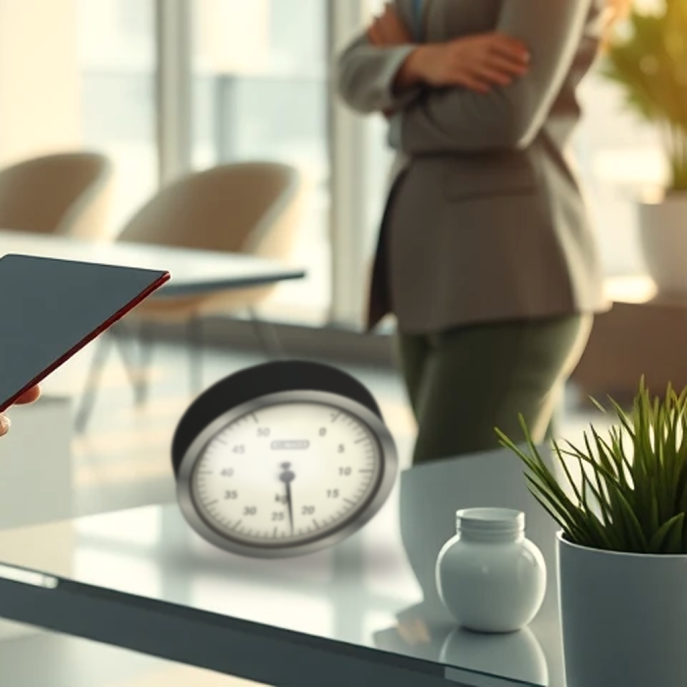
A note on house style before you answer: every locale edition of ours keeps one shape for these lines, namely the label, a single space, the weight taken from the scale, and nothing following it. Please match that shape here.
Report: 23 kg
